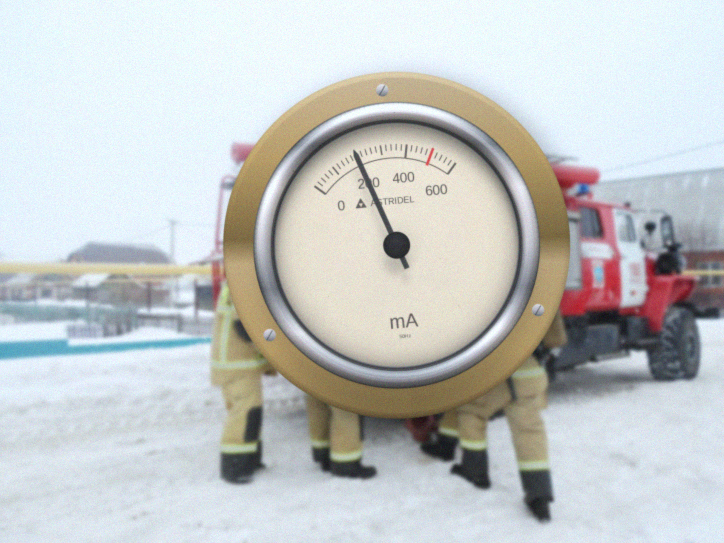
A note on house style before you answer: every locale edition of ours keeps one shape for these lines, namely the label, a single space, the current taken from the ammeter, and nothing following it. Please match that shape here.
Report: 200 mA
